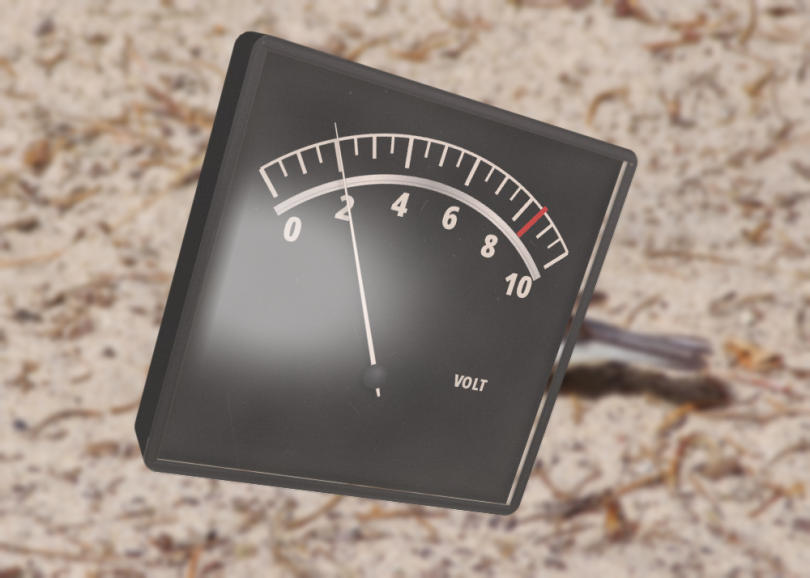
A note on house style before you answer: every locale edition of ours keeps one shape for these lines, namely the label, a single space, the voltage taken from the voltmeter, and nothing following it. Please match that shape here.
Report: 2 V
